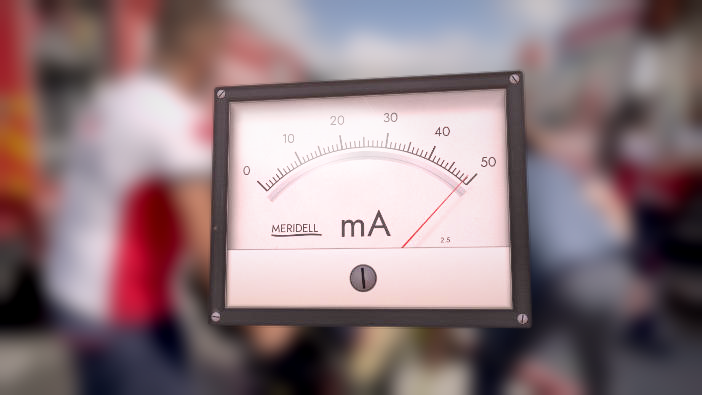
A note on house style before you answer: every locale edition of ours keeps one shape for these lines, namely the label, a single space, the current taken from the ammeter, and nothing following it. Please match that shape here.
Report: 49 mA
